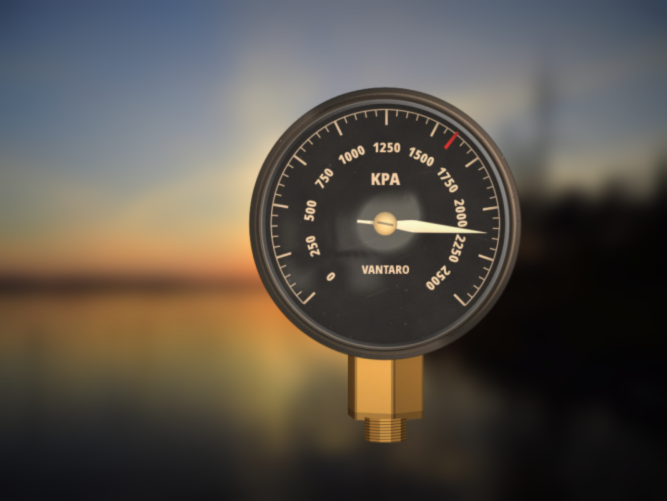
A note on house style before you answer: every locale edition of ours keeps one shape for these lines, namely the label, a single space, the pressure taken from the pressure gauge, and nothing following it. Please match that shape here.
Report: 2125 kPa
